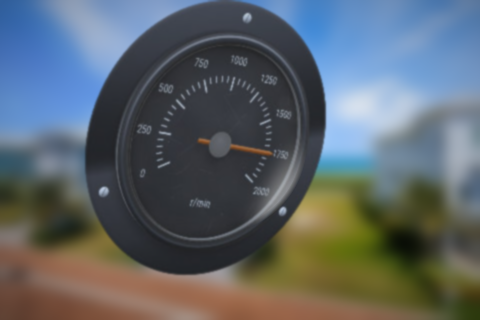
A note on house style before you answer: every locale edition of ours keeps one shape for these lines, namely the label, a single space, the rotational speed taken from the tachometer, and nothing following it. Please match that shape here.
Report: 1750 rpm
